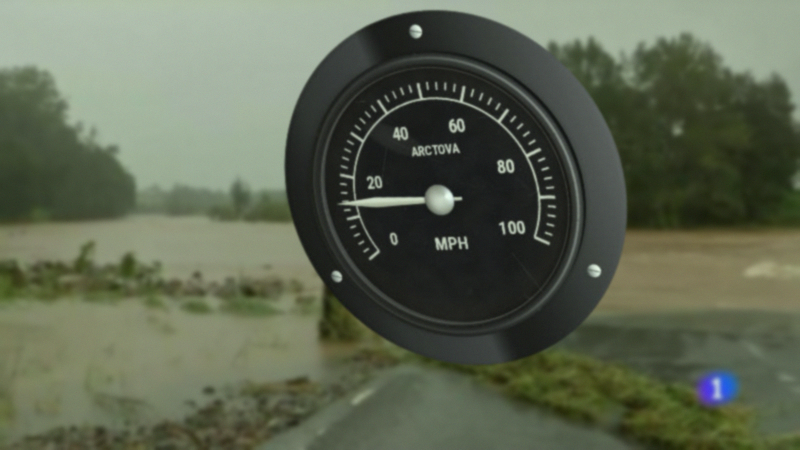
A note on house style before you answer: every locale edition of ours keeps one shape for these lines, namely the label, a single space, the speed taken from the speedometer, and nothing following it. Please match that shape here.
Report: 14 mph
